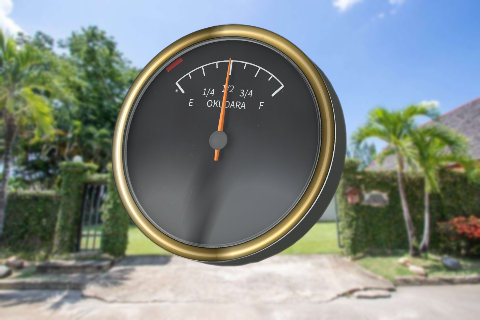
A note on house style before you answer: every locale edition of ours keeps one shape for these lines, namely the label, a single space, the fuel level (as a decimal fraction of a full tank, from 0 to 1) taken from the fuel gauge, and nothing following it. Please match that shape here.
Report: 0.5
